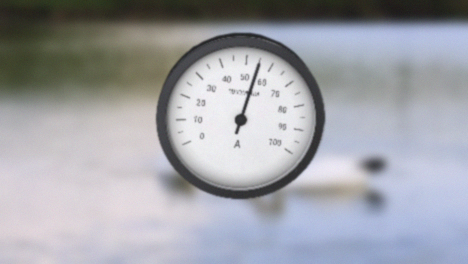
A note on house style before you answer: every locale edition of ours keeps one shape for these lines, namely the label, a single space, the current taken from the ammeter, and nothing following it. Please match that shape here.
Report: 55 A
